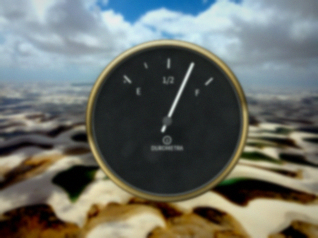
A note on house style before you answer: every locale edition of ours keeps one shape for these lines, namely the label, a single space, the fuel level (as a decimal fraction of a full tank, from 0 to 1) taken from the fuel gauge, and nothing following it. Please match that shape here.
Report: 0.75
